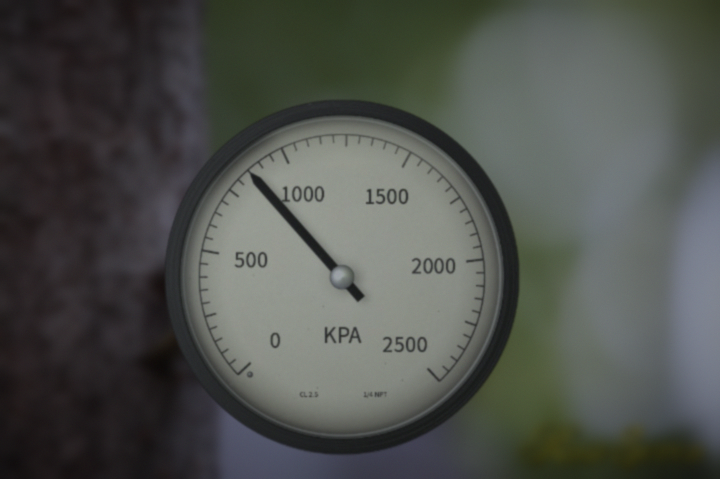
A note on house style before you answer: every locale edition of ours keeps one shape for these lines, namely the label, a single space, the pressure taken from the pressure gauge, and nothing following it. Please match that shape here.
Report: 850 kPa
